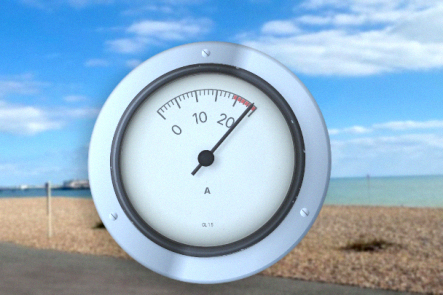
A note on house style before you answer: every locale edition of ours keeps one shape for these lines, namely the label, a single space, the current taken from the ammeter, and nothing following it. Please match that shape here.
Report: 24 A
